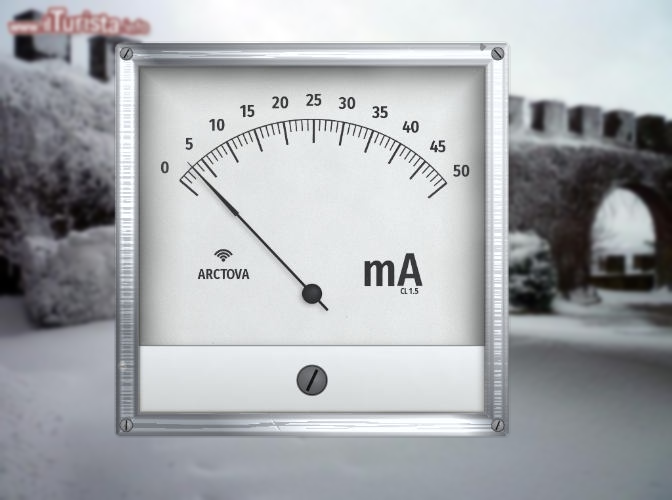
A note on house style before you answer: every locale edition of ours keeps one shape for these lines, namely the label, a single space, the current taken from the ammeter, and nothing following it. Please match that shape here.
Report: 3 mA
